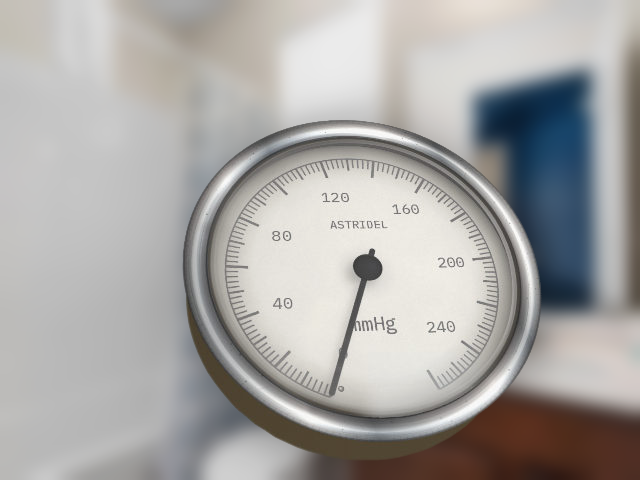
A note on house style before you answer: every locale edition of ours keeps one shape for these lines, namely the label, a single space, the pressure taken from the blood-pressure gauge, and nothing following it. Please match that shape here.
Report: 0 mmHg
